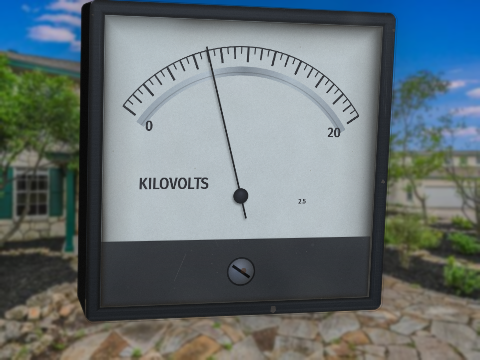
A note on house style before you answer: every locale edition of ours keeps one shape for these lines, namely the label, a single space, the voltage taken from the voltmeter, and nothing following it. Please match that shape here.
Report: 7 kV
